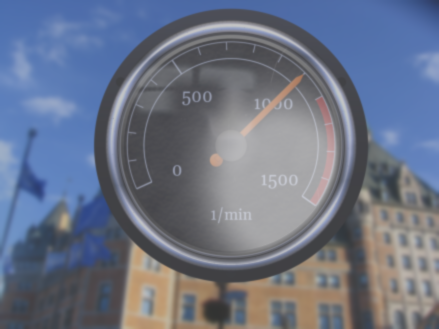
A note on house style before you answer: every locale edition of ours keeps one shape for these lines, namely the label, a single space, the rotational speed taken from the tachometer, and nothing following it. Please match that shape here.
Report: 1000 rpm
